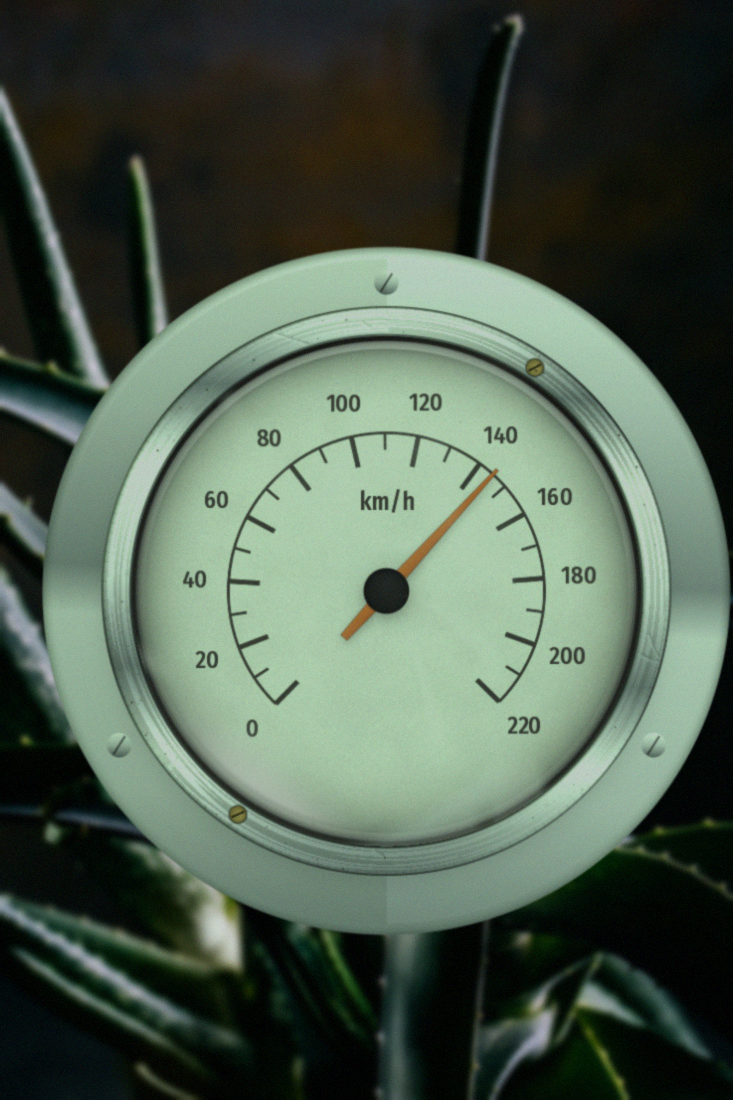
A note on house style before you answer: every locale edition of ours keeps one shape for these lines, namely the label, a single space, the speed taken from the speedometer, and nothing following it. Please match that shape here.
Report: 145 km/h
